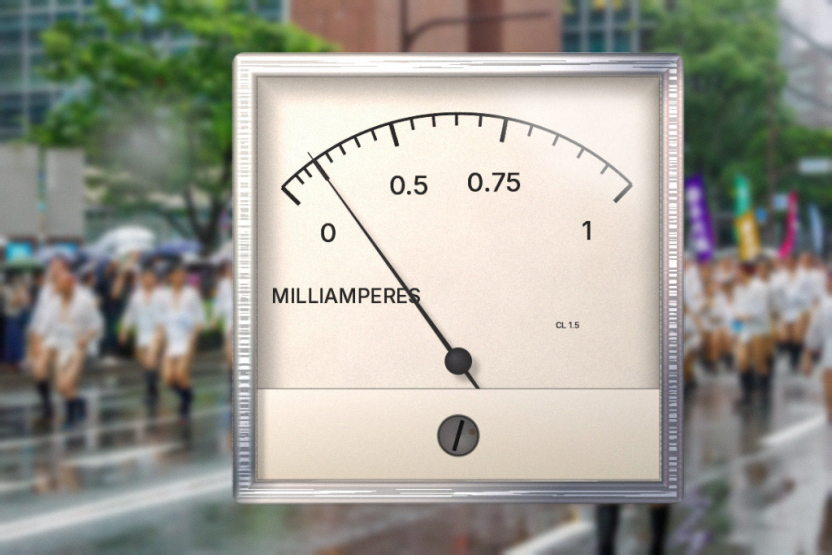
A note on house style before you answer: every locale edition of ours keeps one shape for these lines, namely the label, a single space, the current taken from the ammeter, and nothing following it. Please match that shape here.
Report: 0.25 mA
